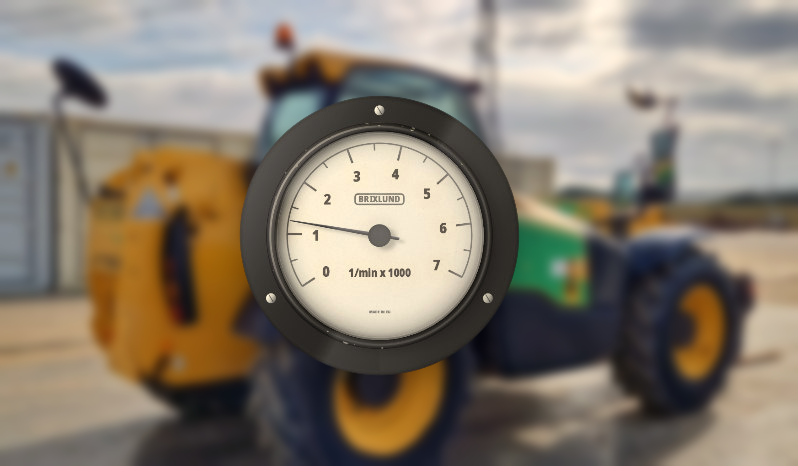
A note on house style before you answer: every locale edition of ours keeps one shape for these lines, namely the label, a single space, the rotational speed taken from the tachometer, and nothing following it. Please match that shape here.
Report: 1250 rpm
